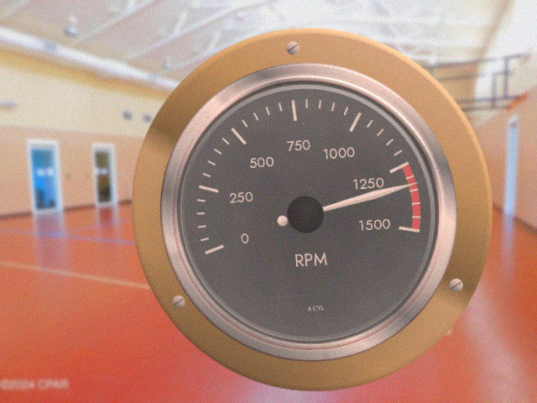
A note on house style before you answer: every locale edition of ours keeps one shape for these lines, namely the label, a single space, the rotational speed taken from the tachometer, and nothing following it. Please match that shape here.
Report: 1325 rpm
